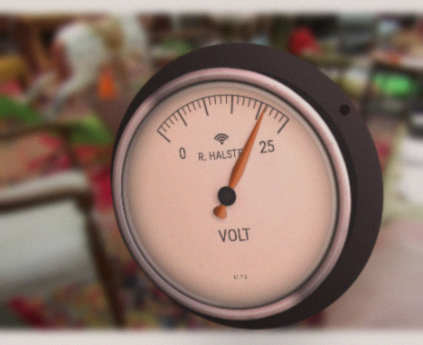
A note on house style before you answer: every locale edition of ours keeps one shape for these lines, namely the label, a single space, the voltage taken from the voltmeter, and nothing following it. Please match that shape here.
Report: 21 V
